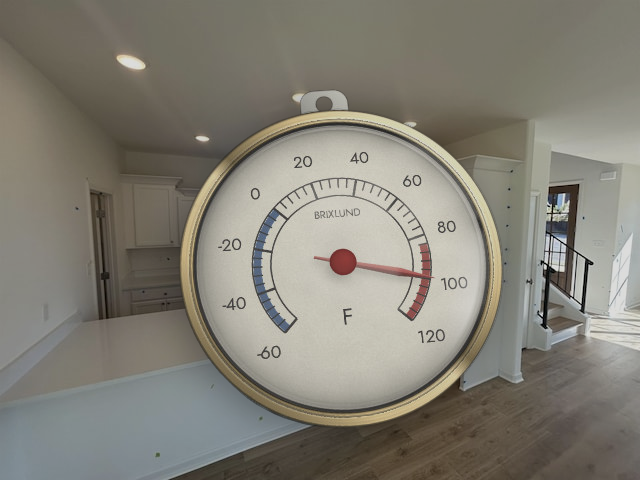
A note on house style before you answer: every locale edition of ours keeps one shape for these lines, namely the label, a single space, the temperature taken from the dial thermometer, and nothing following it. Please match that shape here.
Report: 100 °F
